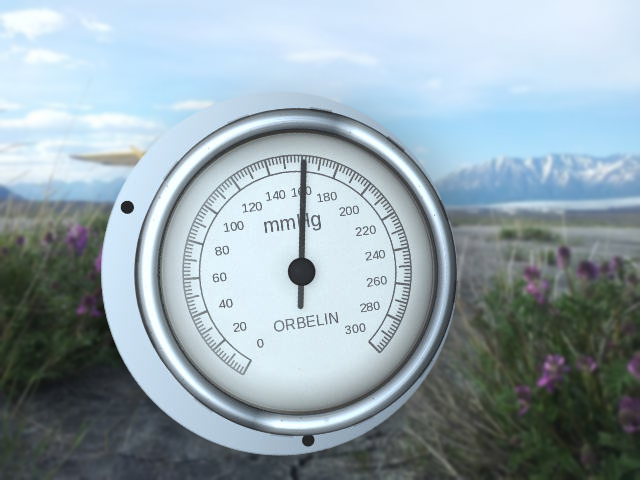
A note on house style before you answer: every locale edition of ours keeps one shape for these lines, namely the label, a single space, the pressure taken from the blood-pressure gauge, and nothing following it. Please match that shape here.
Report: 160 mmHg
